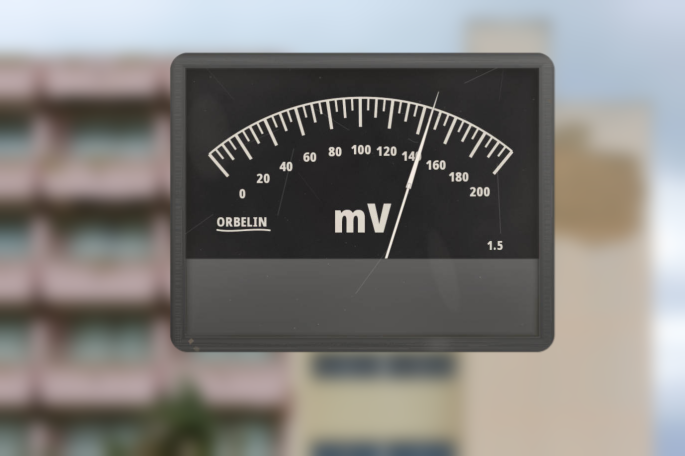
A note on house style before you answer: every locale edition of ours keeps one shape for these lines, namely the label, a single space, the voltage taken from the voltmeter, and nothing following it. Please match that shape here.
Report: 145 mV
